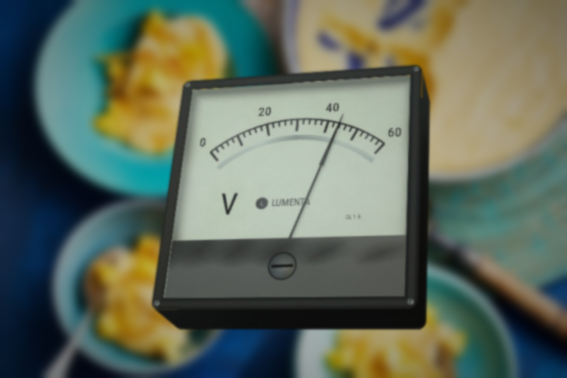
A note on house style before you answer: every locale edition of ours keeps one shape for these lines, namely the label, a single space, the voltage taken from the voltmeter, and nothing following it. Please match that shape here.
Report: 44 V
